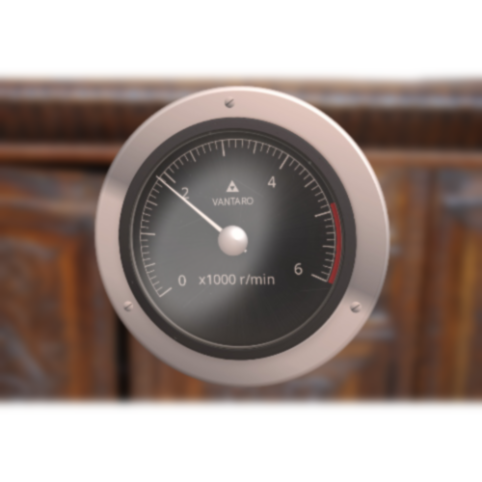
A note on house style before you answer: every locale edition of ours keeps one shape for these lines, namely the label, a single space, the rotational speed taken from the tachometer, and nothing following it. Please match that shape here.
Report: 1900 rpm
